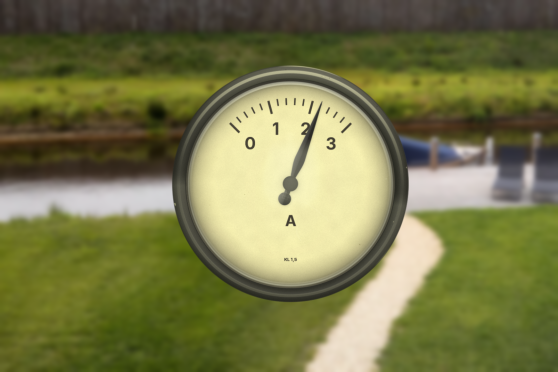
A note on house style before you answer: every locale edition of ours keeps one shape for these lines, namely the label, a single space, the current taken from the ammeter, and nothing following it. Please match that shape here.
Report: 2.2 A
